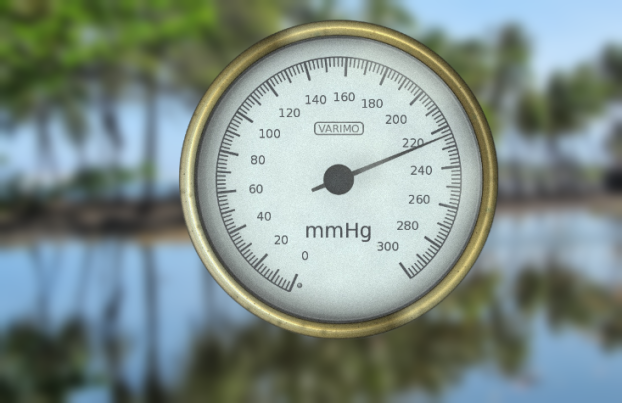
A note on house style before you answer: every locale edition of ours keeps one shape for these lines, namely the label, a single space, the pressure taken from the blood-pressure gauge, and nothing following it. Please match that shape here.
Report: 224 mmHg
